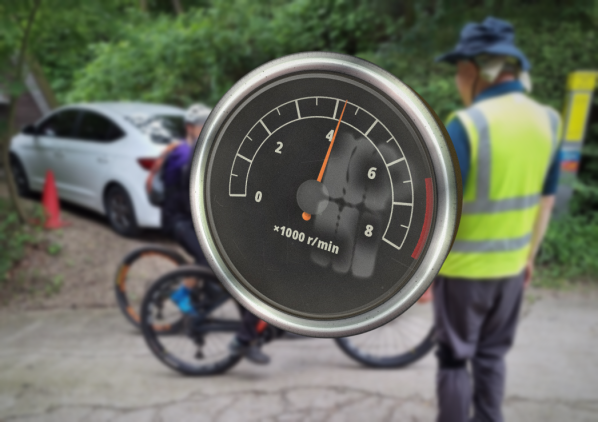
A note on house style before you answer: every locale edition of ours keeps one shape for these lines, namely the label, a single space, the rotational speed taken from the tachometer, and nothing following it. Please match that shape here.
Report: 4250 rpm
